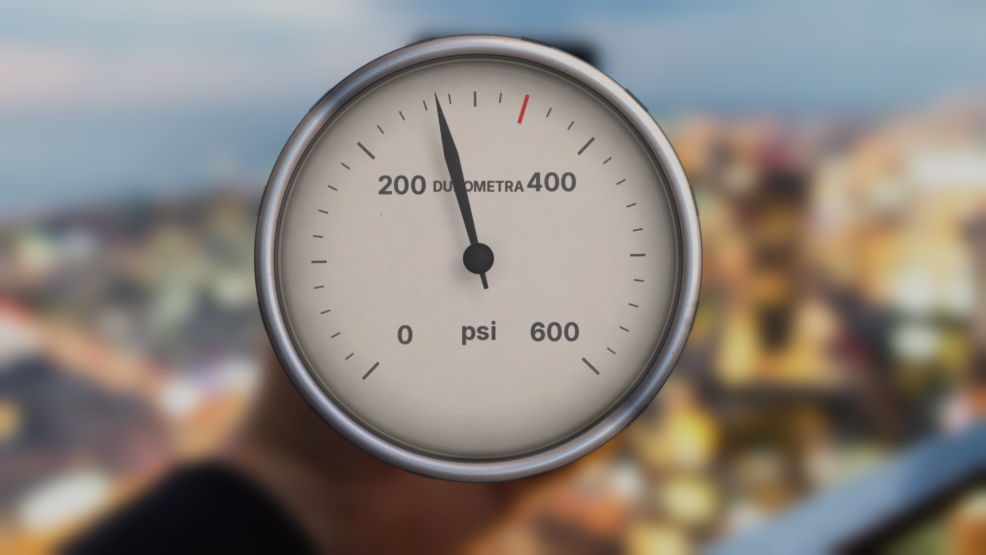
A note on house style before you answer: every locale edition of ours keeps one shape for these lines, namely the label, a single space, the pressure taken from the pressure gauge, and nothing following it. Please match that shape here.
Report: 270 psi
